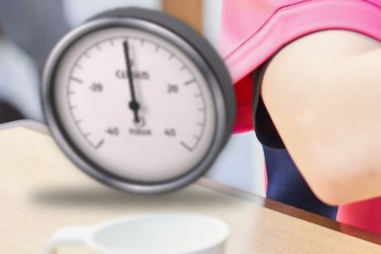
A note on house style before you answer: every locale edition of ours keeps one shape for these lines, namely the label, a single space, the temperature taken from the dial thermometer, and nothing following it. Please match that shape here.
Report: 0 °C
